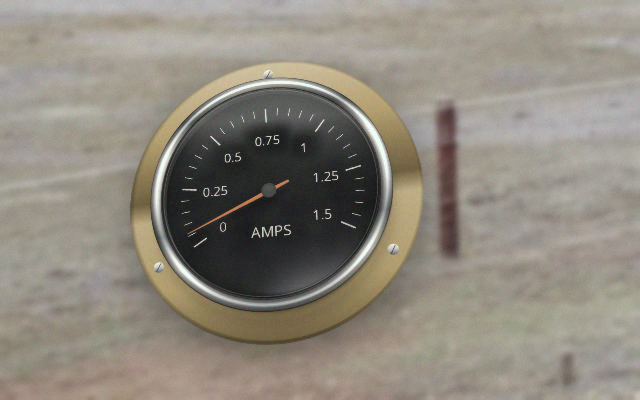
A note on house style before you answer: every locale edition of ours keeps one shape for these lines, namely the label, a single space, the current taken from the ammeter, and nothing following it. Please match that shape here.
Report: 0.05 A
